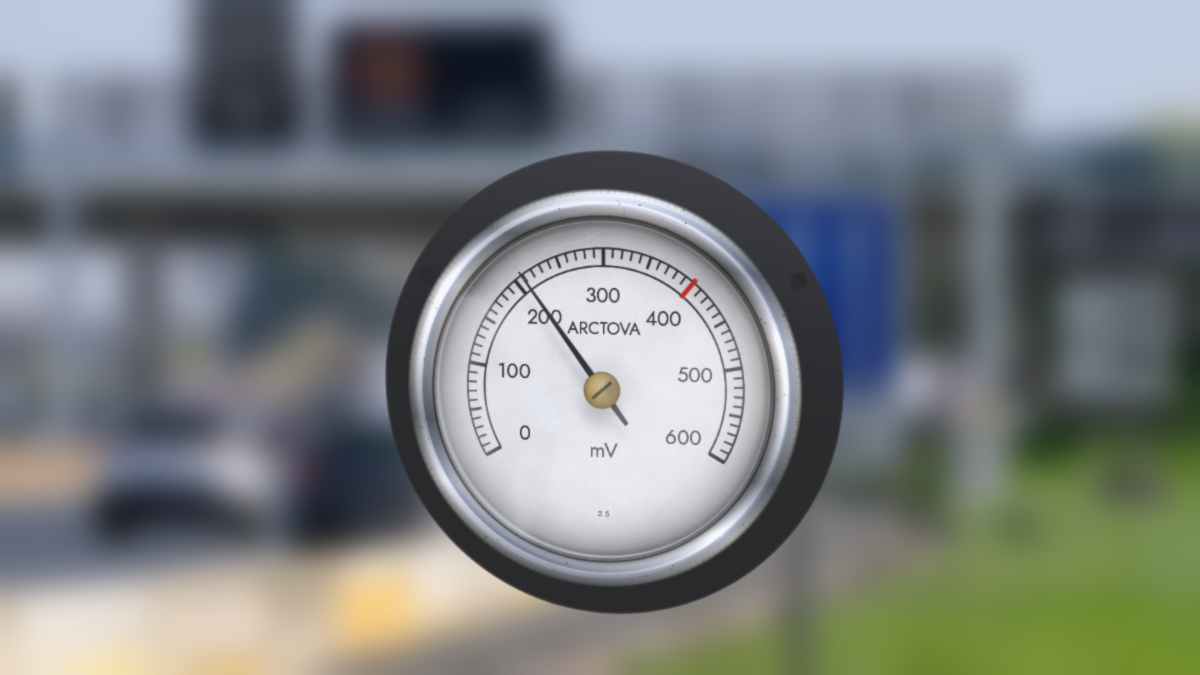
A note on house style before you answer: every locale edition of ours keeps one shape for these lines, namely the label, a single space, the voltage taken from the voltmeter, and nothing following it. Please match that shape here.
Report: 210 mV
